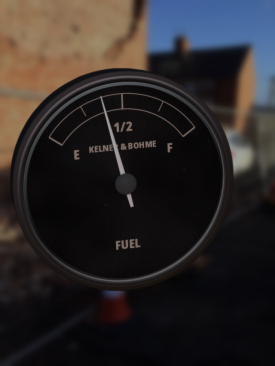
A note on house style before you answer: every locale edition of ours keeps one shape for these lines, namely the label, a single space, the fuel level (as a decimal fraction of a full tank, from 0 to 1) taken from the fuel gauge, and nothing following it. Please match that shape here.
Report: 0.375
